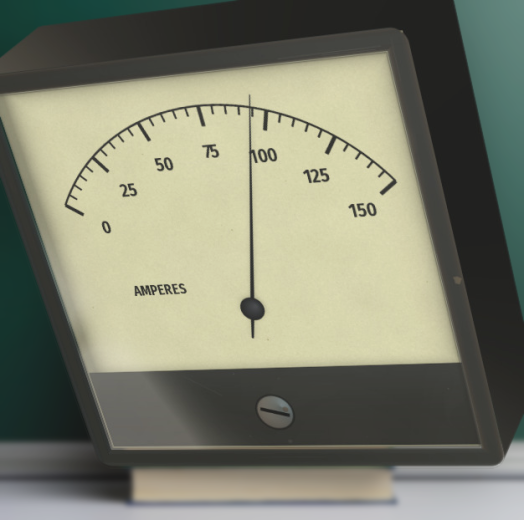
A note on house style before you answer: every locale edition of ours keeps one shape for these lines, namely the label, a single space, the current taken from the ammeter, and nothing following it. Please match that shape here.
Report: 95 A
